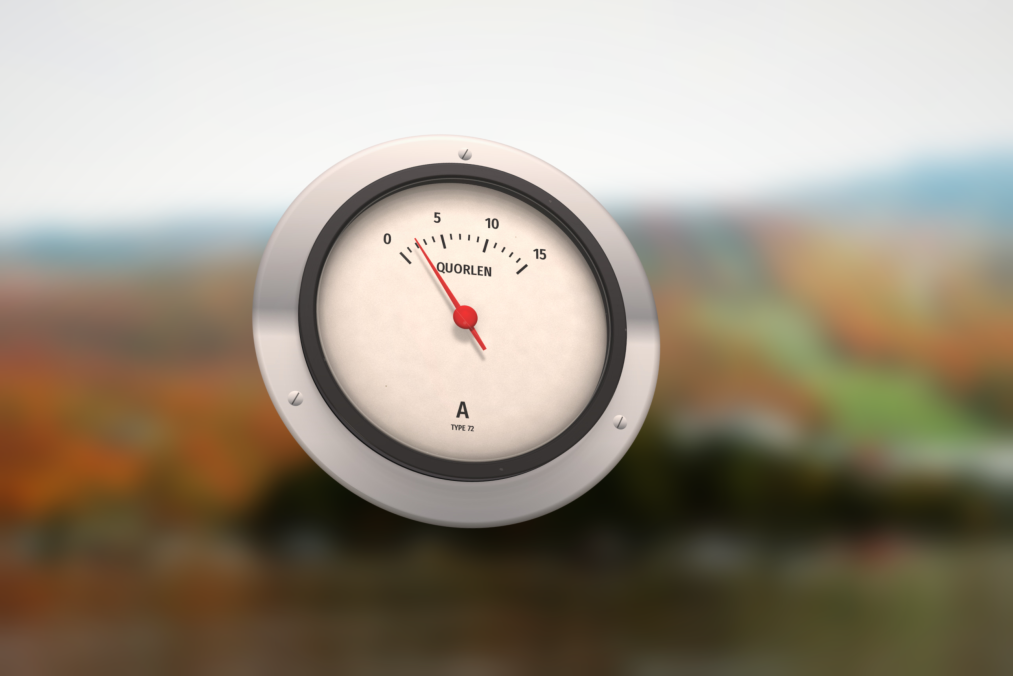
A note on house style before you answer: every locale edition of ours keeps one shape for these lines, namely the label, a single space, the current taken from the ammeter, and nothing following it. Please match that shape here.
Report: 2 A
